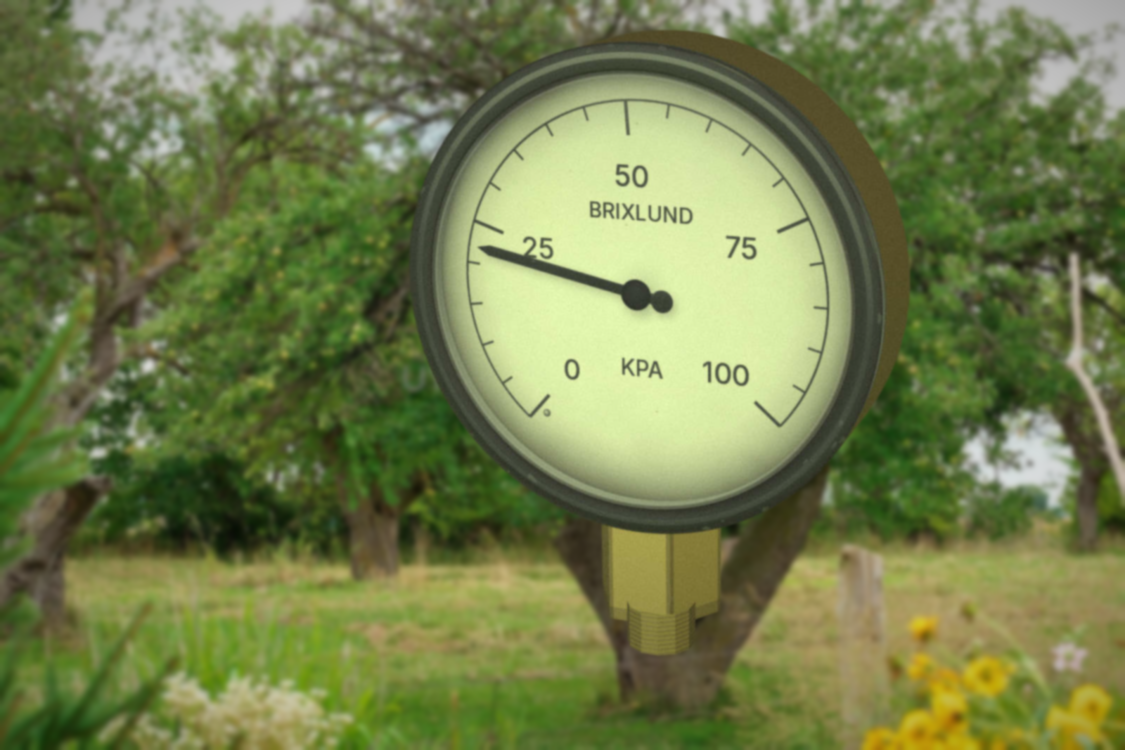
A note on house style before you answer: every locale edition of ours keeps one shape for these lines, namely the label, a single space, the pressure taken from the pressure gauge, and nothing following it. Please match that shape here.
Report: 22.5 kPa
